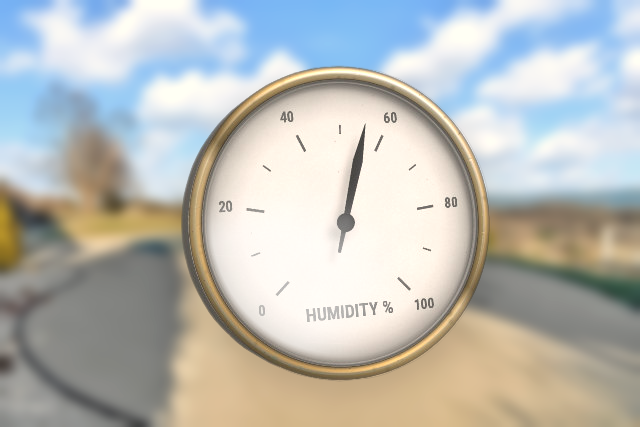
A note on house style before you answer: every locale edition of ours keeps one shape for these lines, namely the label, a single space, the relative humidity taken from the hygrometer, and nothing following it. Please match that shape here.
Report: 55 %
